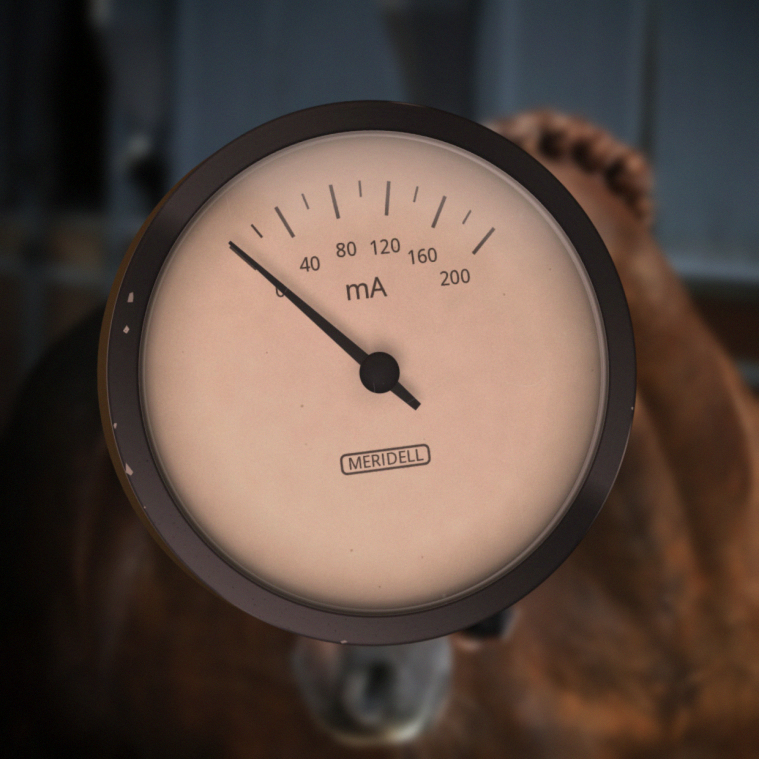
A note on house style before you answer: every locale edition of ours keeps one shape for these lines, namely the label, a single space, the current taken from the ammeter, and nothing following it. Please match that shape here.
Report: 0 mA
